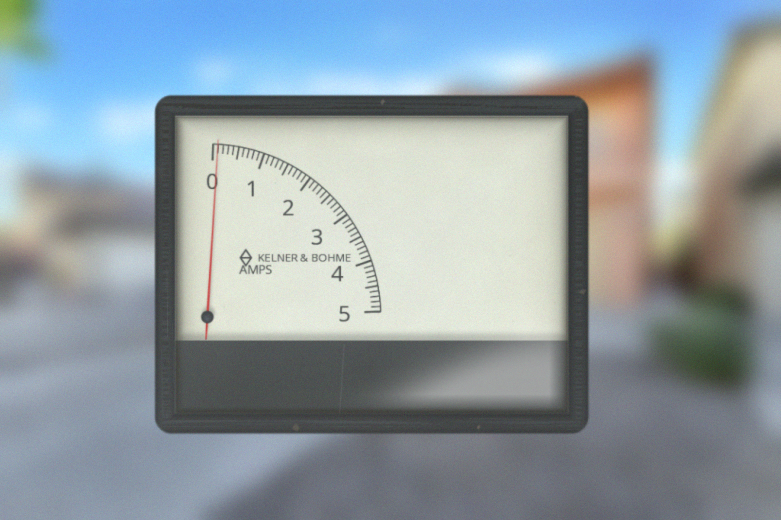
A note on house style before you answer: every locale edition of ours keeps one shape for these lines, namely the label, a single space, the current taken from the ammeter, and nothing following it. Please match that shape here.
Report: 0.1 A
